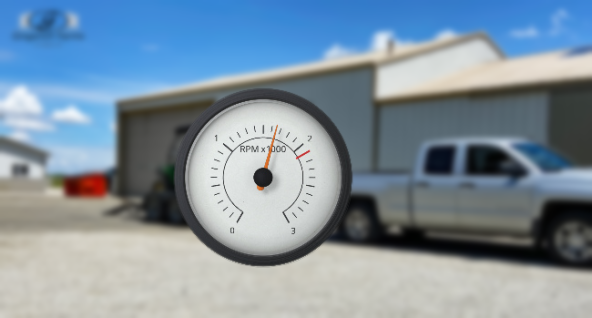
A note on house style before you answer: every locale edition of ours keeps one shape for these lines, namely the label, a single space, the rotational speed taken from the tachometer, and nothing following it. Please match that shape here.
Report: 1650 rpm
